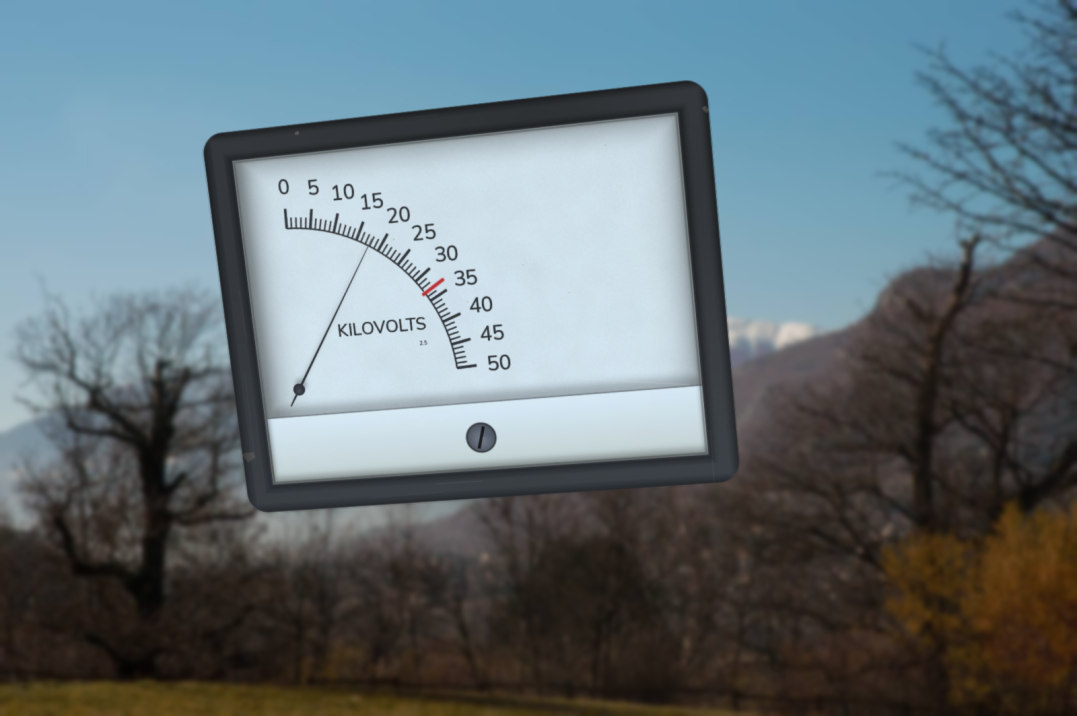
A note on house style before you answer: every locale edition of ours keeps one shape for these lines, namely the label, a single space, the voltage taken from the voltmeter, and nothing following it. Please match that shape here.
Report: 18 kV
